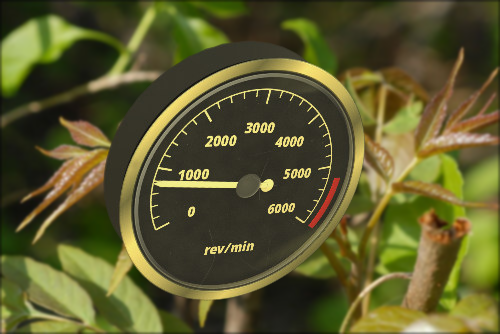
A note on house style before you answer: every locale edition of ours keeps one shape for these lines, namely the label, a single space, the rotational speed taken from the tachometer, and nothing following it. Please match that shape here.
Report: 800 rpm
